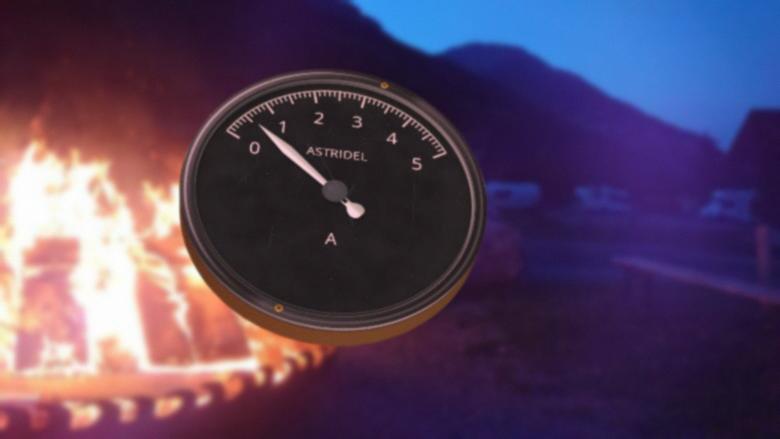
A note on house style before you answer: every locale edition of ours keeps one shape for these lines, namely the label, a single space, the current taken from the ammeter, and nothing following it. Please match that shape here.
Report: 0.5 A
